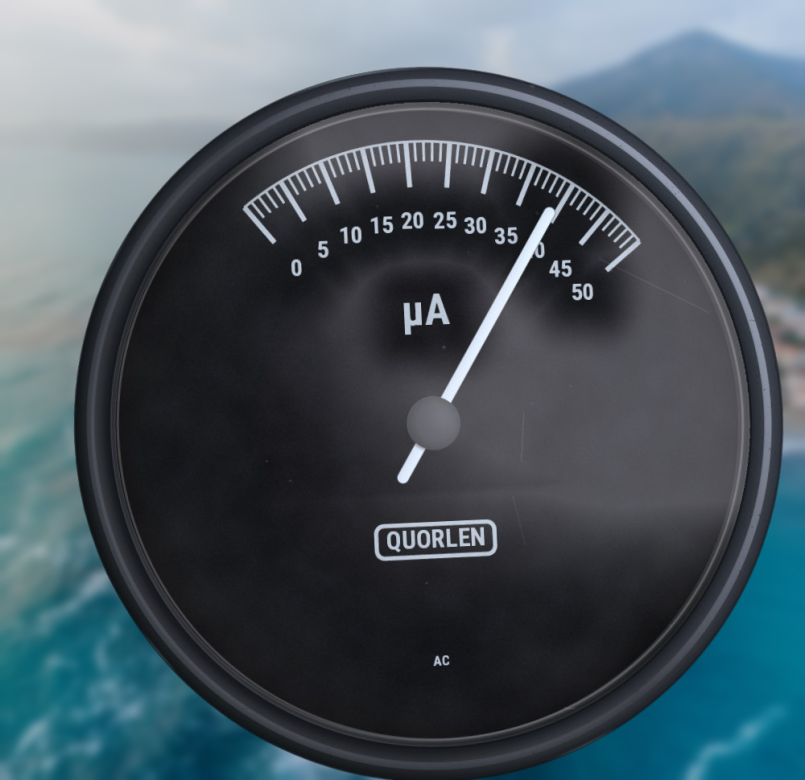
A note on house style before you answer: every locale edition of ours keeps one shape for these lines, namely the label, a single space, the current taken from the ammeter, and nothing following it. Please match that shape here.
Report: 39 µA
